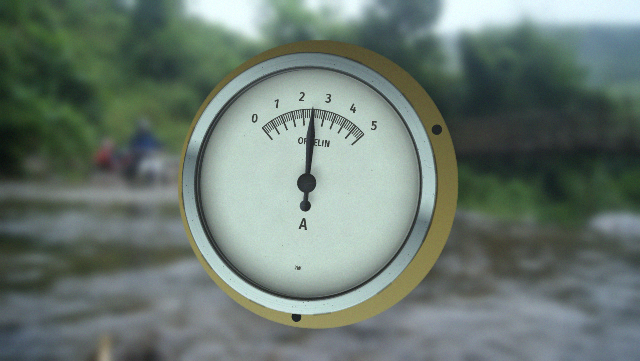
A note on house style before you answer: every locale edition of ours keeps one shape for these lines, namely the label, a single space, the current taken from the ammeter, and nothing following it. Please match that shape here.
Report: 2.5 A
